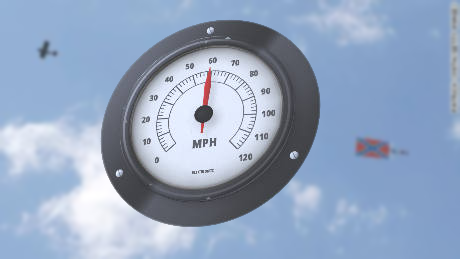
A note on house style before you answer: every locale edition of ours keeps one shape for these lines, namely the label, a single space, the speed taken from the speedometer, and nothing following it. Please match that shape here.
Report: 60 mph
